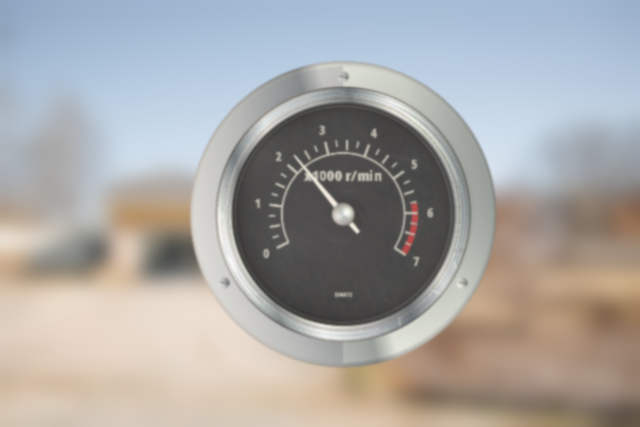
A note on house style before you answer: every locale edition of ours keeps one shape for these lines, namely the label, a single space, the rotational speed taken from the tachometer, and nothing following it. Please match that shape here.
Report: 2250 rpm
